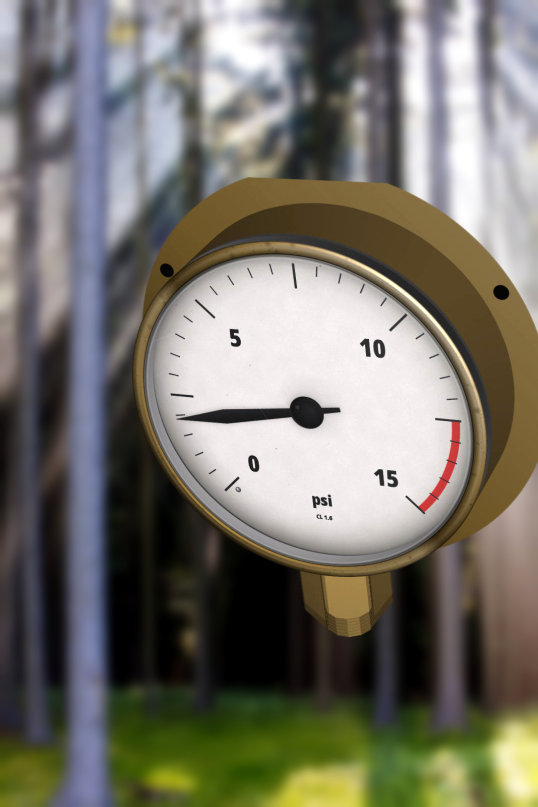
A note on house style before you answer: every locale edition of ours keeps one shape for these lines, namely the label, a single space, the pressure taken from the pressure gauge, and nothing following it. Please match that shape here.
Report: 2 psi
